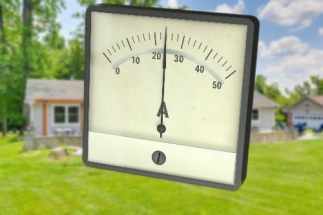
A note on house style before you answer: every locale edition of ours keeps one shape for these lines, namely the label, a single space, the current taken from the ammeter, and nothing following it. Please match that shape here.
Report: 24 A
